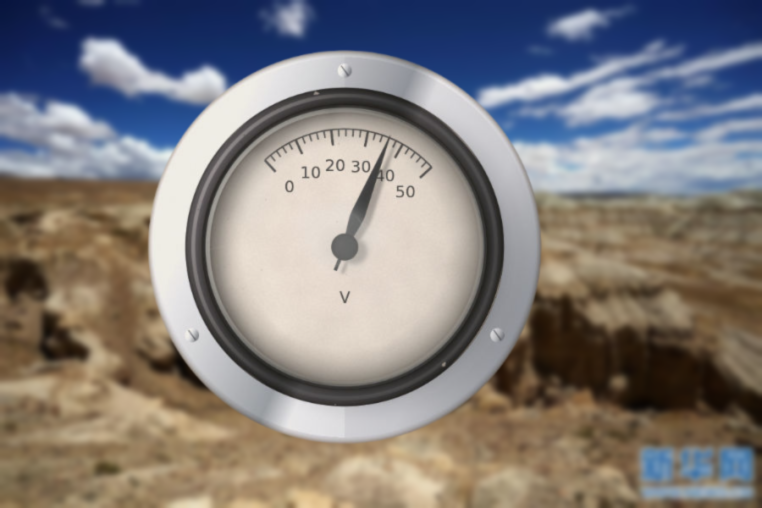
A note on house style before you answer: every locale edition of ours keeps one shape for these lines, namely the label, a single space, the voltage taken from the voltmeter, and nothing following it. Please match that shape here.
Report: 36 V
